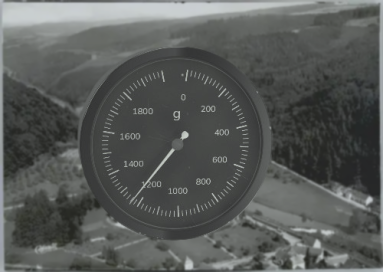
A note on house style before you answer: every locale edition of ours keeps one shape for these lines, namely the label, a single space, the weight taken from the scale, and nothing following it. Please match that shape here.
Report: 1240 g
